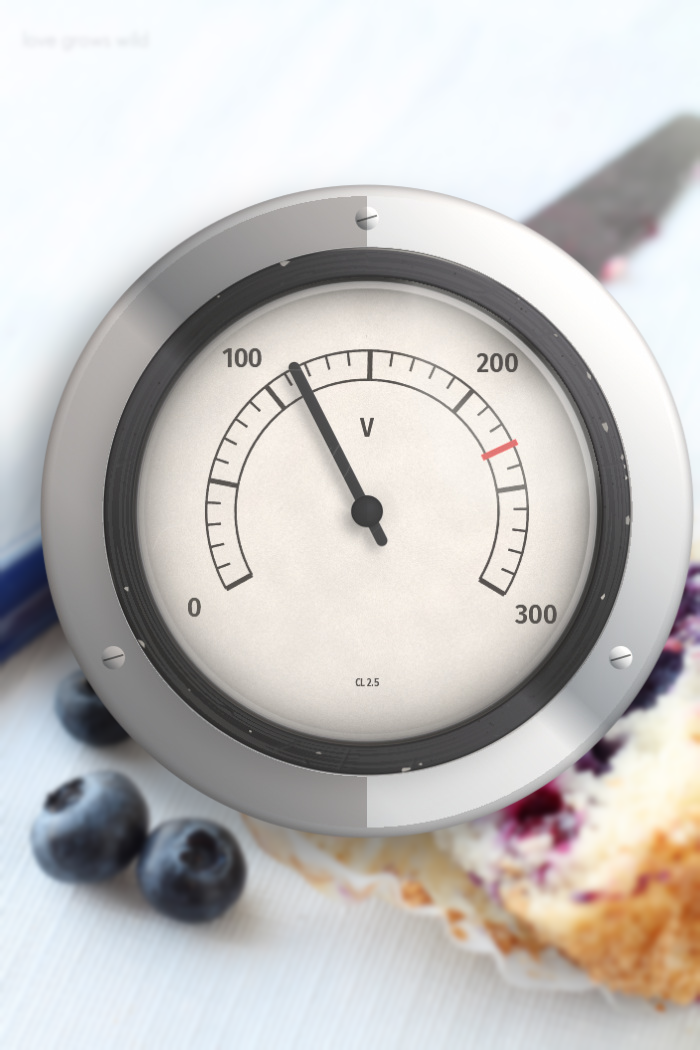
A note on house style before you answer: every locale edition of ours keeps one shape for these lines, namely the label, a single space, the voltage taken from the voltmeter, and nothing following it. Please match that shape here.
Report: 115 V
